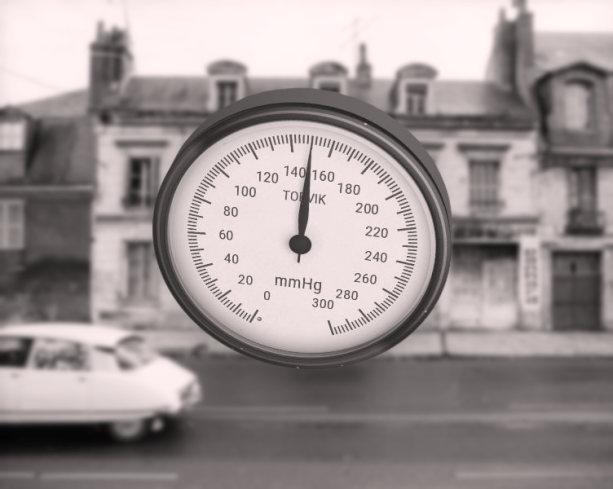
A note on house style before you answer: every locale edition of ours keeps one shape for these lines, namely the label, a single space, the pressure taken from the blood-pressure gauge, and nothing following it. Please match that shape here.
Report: 150 mmHg
